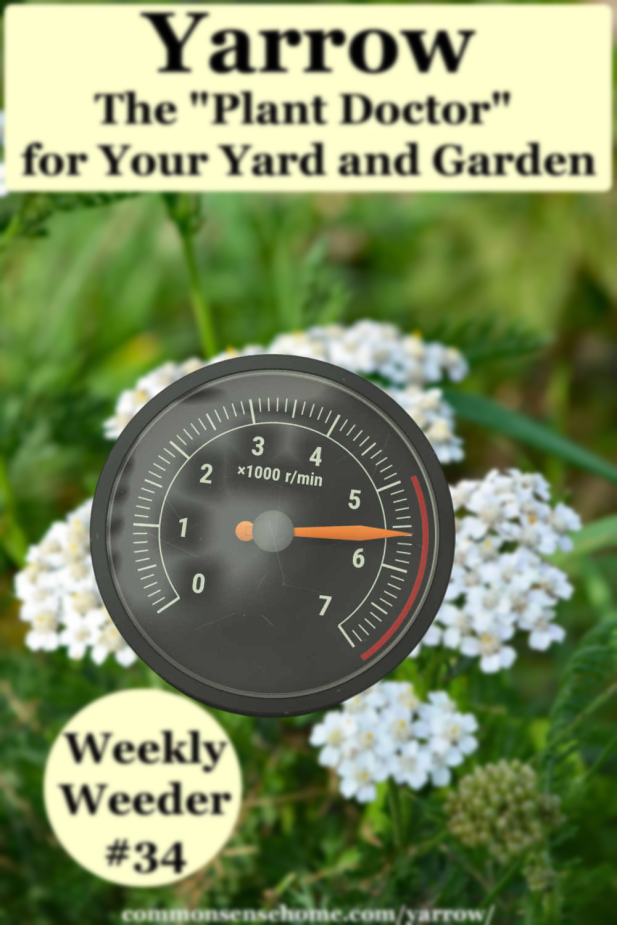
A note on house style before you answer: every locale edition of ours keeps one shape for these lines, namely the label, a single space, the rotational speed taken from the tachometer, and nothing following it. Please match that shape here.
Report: 5600 rpm
